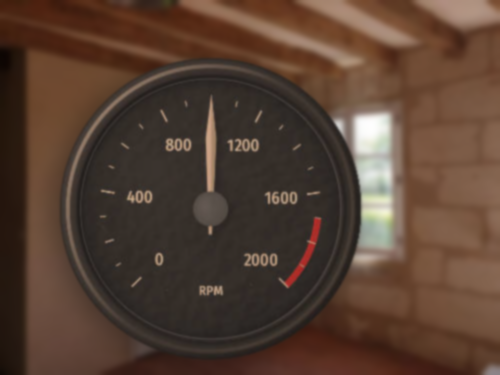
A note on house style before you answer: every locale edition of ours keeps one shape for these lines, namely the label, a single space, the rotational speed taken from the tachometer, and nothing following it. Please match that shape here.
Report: 1000 rpm
